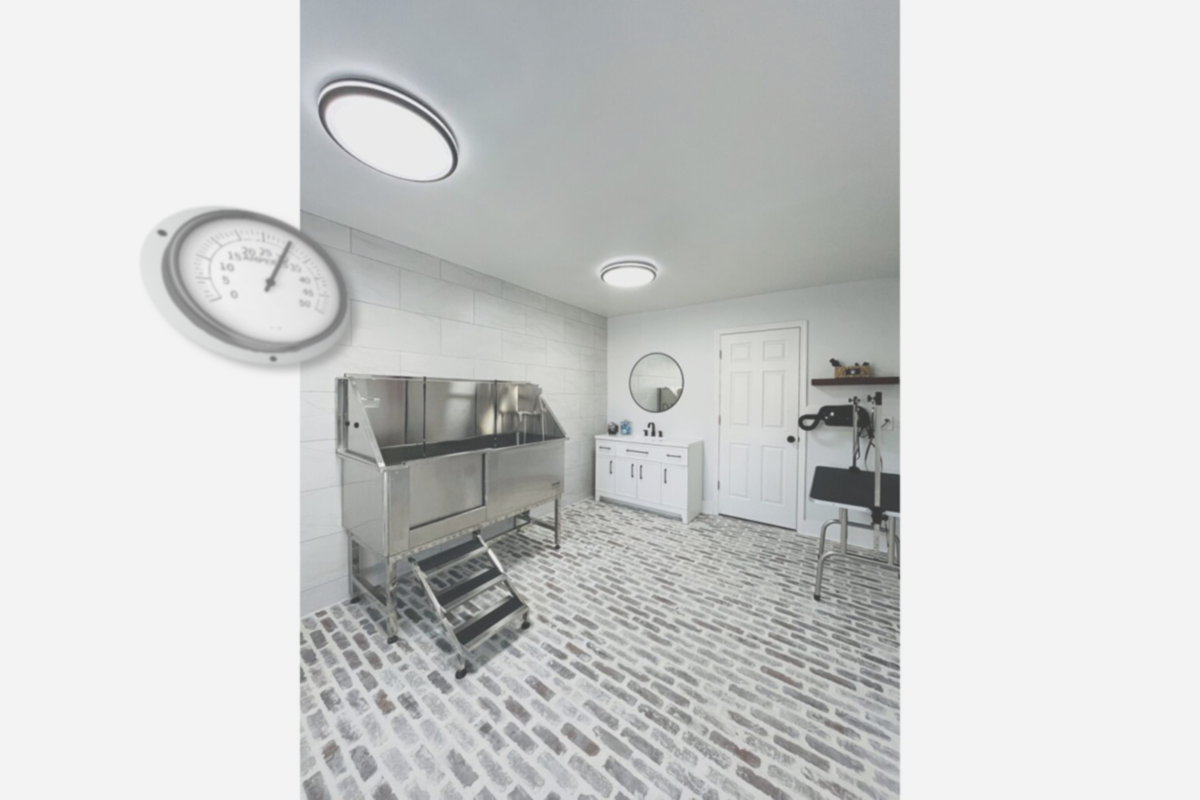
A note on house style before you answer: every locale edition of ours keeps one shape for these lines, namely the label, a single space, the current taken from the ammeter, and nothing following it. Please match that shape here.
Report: 30 A
